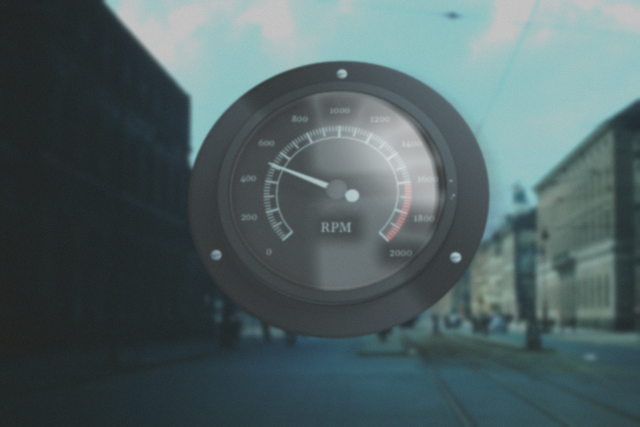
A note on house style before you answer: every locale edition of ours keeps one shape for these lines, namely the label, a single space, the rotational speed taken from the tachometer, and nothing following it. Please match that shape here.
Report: 500 rpm
